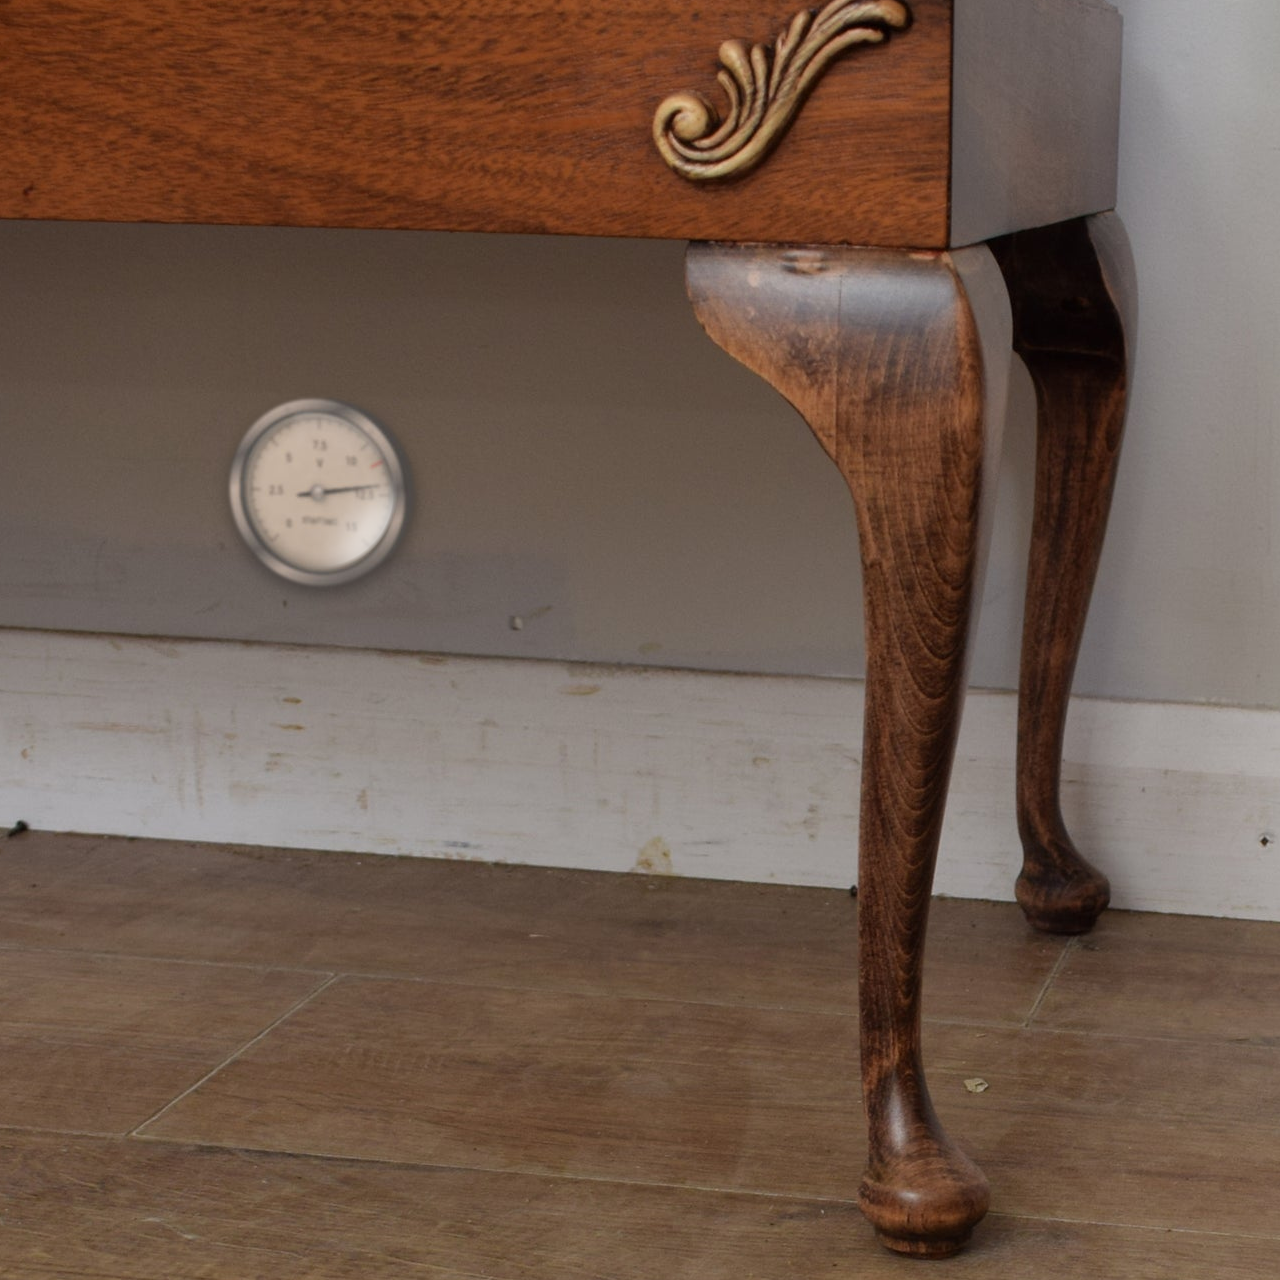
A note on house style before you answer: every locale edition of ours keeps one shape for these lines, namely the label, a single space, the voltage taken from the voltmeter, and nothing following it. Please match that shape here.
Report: 12 V
